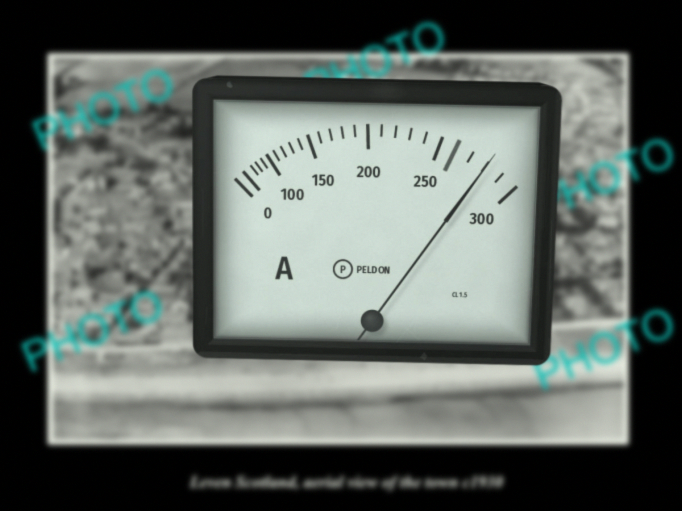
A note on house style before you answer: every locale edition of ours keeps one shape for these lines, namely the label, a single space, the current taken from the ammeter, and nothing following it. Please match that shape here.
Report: 280 A
